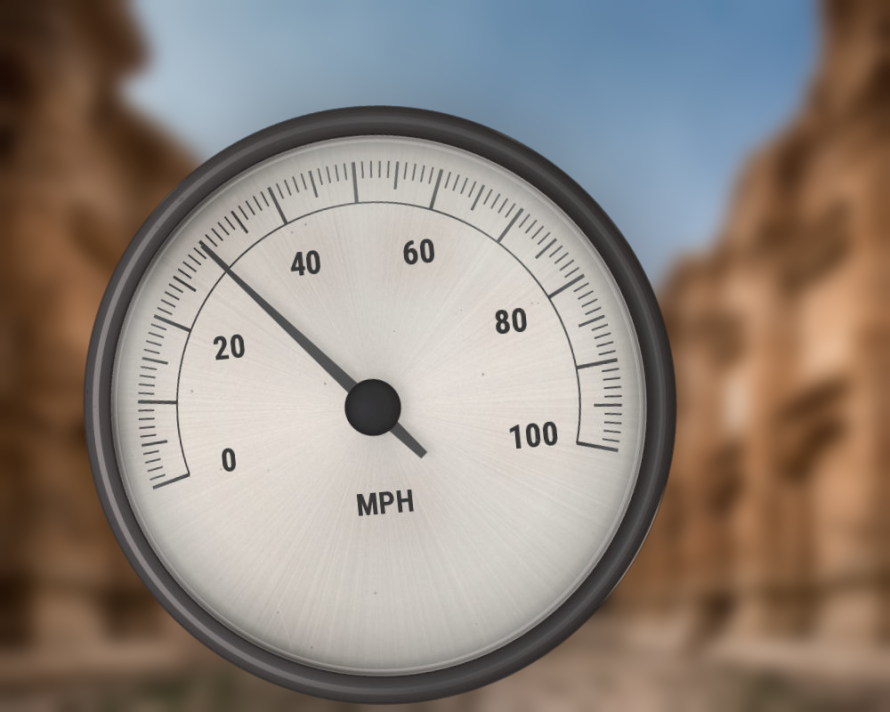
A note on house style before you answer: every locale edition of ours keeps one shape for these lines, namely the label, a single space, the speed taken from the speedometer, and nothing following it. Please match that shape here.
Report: 30 mph
